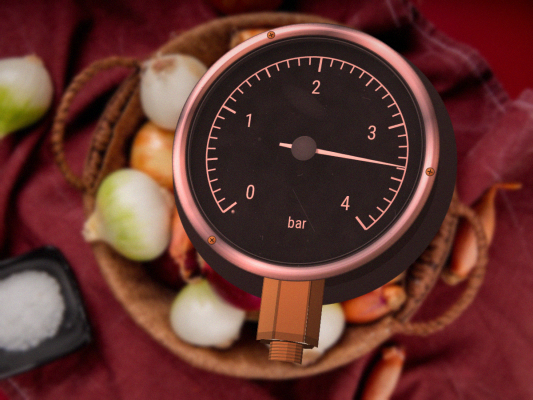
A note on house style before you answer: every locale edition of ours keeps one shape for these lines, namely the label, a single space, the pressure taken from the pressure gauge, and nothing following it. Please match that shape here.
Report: 3.4 bar
